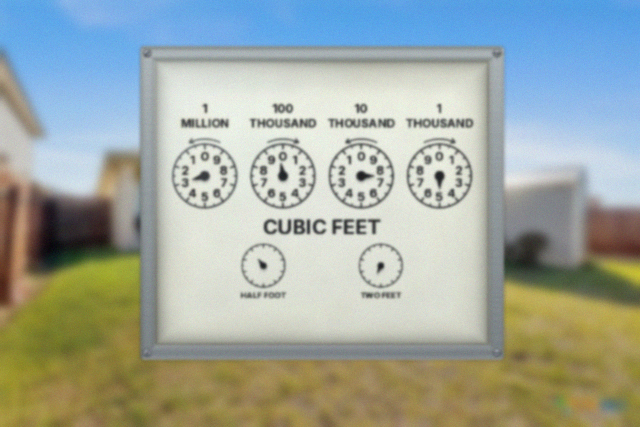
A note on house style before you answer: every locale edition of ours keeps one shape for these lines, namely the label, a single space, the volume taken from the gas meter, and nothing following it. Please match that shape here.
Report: 297500 ft³
